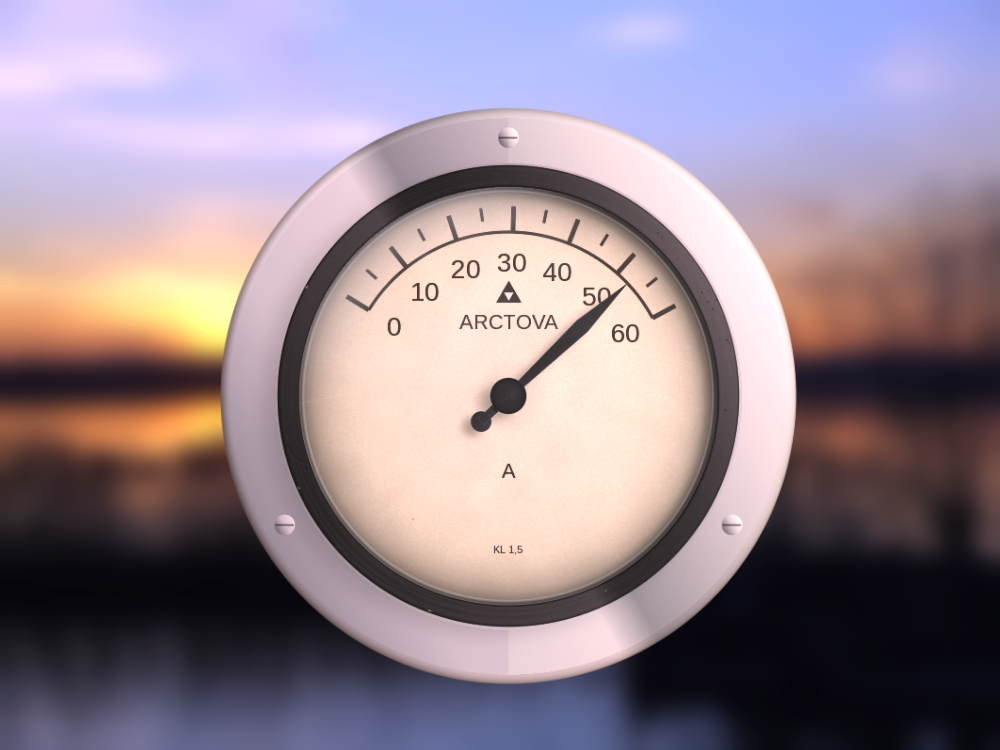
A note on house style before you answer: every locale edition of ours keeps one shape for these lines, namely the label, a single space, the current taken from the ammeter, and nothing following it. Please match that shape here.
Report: 52.5 A
